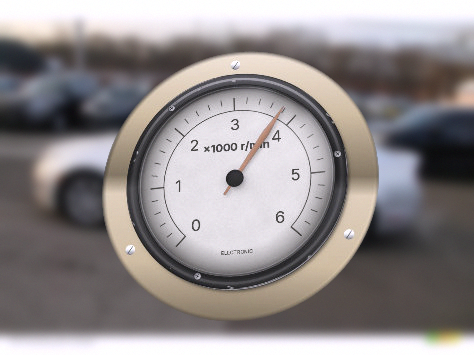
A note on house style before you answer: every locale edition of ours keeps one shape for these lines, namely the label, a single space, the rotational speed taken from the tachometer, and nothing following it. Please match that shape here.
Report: 3800 rpm
